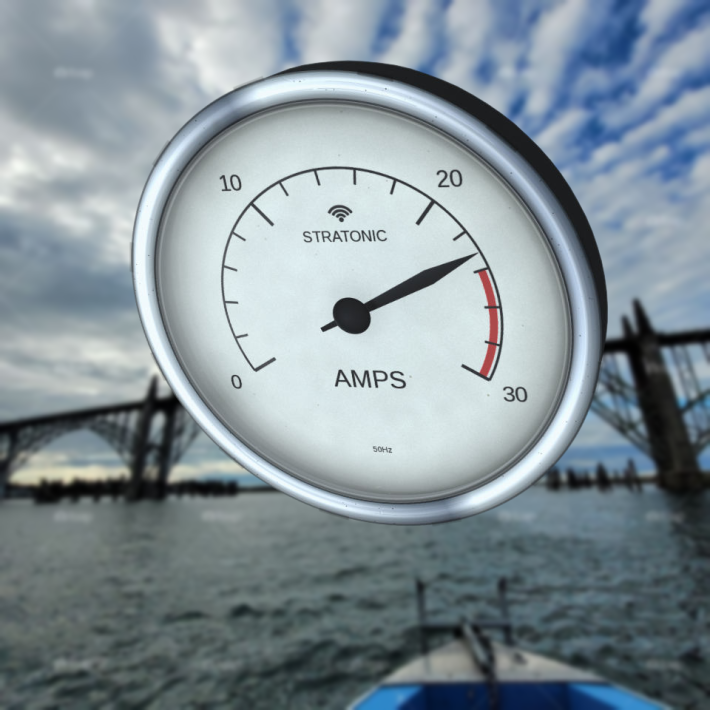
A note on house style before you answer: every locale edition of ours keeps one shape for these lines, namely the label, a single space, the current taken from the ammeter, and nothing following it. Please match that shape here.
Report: 23 A
